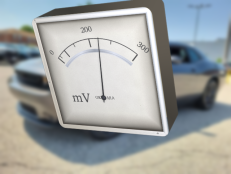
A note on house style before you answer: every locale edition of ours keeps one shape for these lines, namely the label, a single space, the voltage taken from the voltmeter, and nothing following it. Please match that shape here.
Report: 225 mV
